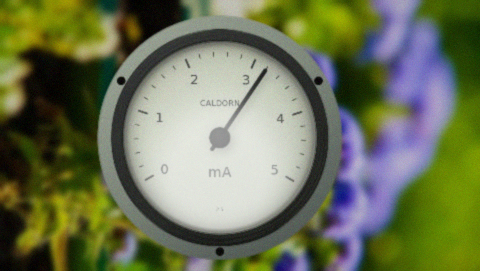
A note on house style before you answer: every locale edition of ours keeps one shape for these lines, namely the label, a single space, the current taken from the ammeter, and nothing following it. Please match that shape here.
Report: 3.2 mA
